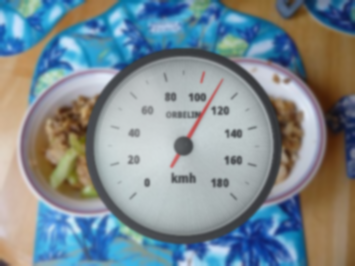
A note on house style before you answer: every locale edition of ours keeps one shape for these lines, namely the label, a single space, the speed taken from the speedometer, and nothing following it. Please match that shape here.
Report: 110 km/h
